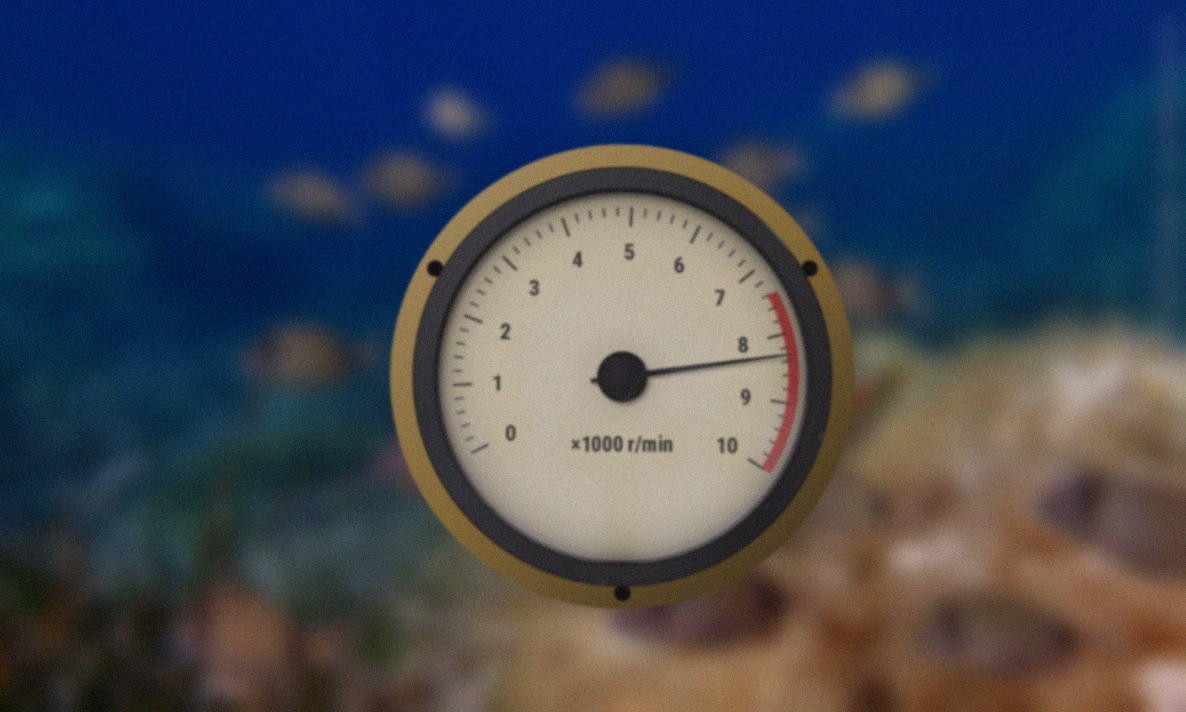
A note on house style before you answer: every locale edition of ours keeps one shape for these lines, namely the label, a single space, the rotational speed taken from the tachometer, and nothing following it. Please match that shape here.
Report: 8300 rpm
